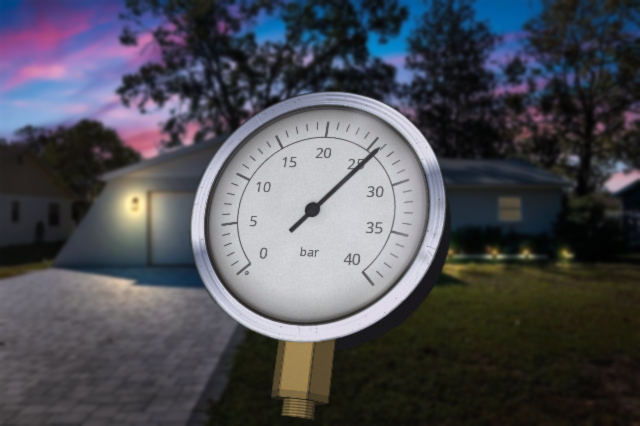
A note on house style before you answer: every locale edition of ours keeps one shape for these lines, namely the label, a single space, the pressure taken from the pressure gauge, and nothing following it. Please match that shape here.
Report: 26 bar
